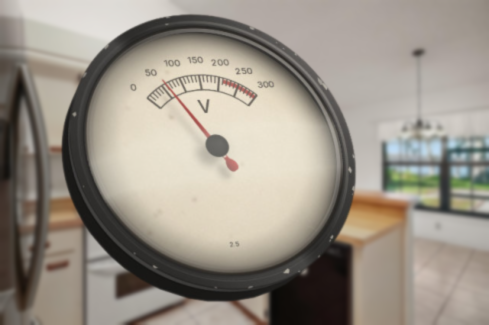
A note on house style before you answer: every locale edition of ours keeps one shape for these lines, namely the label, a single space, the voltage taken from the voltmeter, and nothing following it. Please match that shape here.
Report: 50 V
